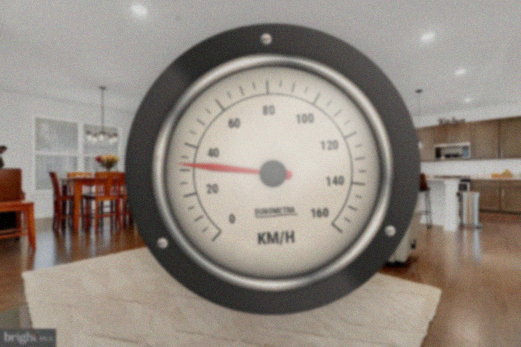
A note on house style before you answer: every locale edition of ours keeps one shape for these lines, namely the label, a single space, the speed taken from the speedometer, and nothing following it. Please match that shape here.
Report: 32.5 km/h
